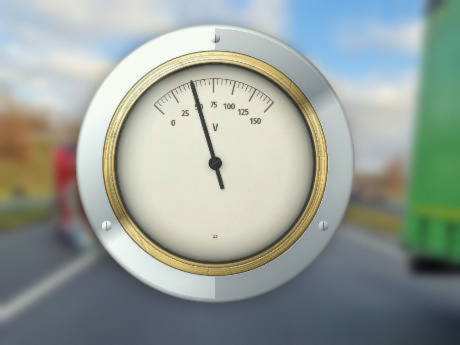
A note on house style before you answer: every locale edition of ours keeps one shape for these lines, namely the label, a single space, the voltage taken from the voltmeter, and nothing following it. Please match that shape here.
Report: 50 V
